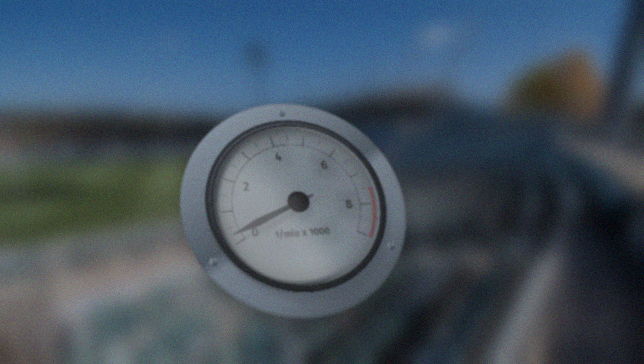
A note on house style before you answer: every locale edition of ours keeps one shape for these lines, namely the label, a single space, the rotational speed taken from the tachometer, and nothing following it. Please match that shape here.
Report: 250 rpm
